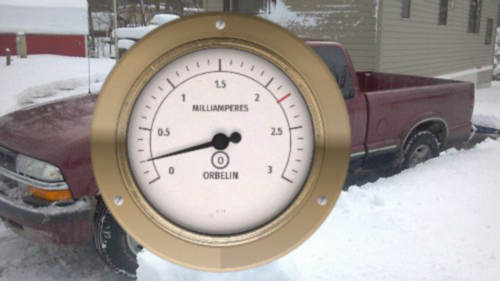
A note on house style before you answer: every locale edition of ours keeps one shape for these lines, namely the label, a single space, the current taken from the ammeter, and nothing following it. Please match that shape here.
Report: 0.2 mA
